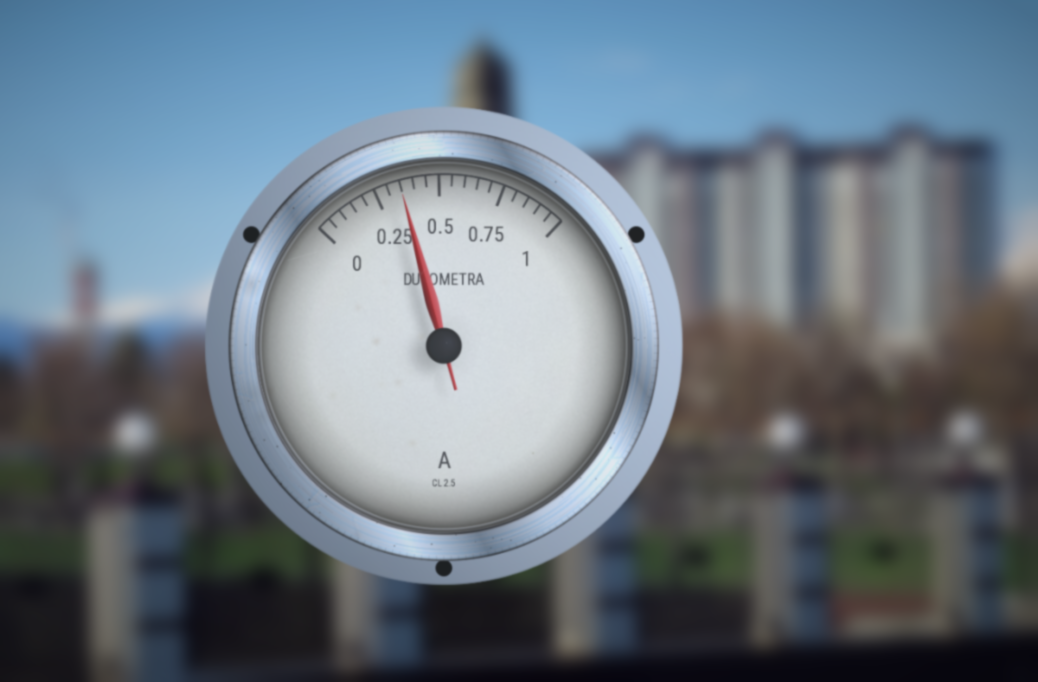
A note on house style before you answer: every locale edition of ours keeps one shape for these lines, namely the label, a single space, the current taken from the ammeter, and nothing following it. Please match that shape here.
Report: 0.35 A
